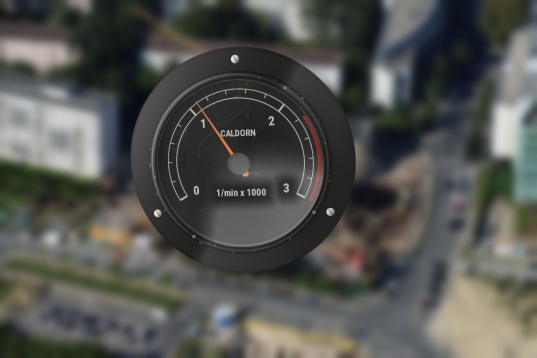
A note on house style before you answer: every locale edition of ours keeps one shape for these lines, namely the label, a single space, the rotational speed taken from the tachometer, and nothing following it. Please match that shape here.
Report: 1100 rpm
